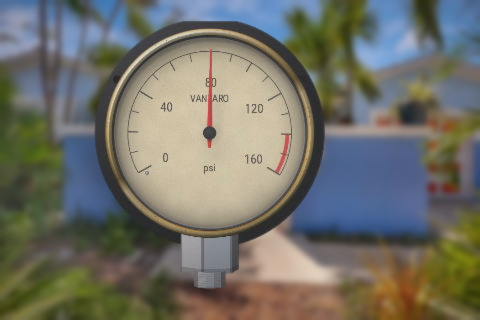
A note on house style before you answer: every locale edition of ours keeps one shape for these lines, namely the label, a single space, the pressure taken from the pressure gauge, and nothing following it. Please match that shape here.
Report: 80 psi
